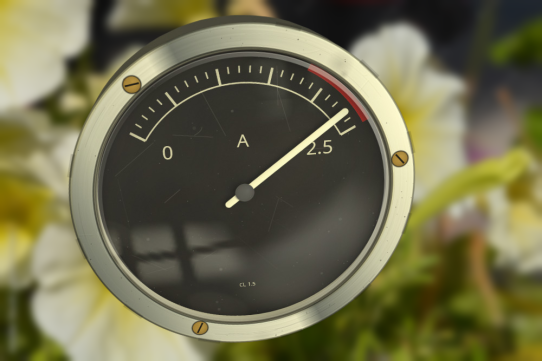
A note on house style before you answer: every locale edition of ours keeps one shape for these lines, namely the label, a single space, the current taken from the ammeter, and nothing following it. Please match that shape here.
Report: 2.3 A
